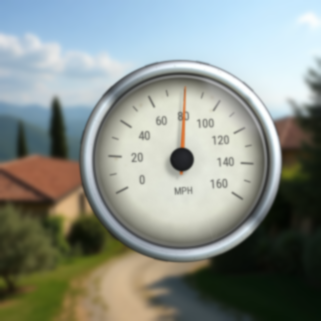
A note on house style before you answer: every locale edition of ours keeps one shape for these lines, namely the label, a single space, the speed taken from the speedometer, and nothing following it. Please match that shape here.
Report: 80 mph
